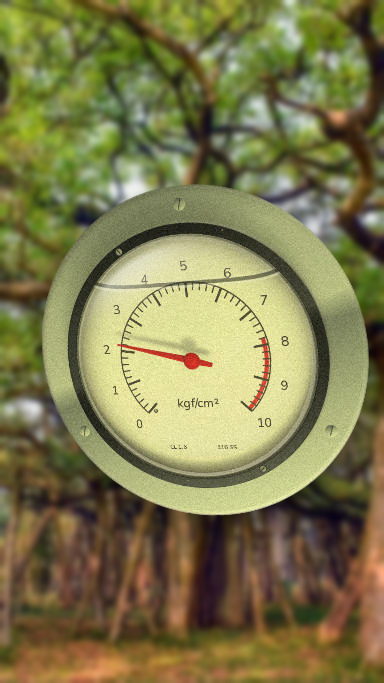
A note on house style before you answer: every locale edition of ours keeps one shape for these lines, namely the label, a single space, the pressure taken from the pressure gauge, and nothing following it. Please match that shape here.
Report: 2.2 kg/cm²
